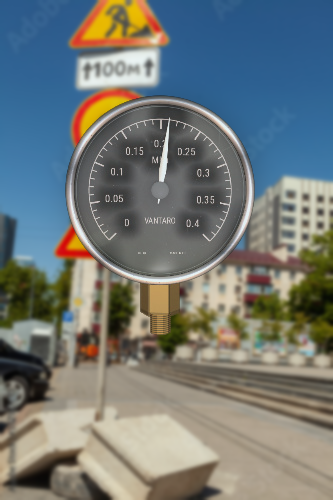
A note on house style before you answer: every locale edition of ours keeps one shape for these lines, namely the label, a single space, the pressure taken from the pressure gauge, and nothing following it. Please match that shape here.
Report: 0.21 MPa
